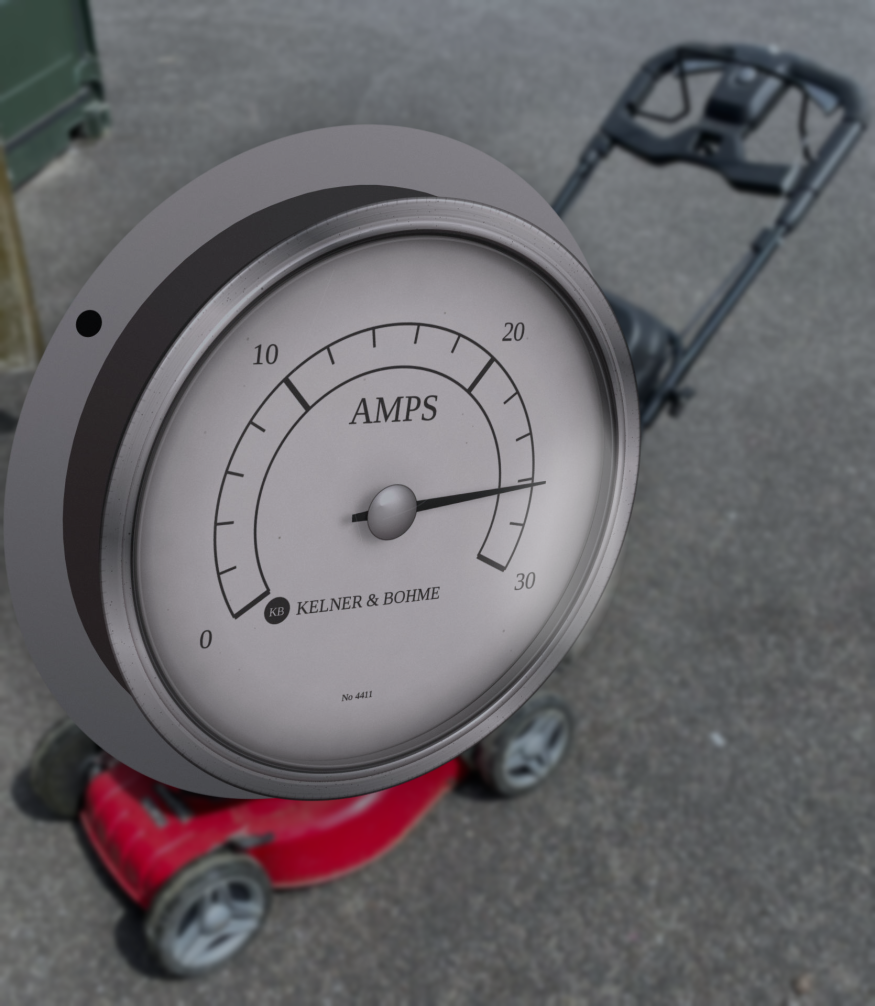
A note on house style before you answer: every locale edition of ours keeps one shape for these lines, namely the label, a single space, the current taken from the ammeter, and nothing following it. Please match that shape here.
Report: 26 A
